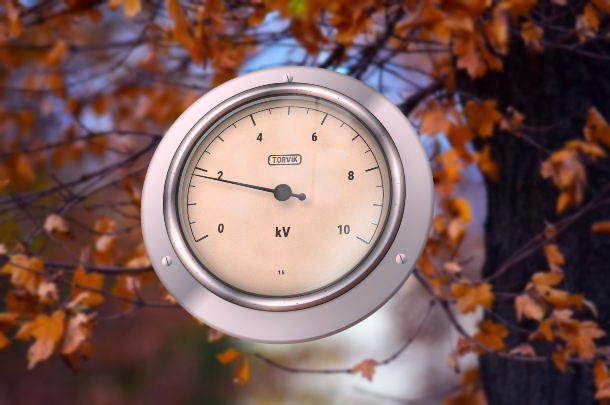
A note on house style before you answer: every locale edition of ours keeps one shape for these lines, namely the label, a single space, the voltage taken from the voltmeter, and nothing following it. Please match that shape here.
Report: 1.75 kV
